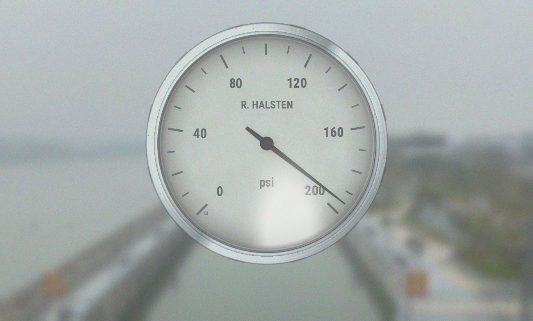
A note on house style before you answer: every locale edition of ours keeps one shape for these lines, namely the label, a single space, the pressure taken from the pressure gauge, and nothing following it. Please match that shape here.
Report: 195 psi
